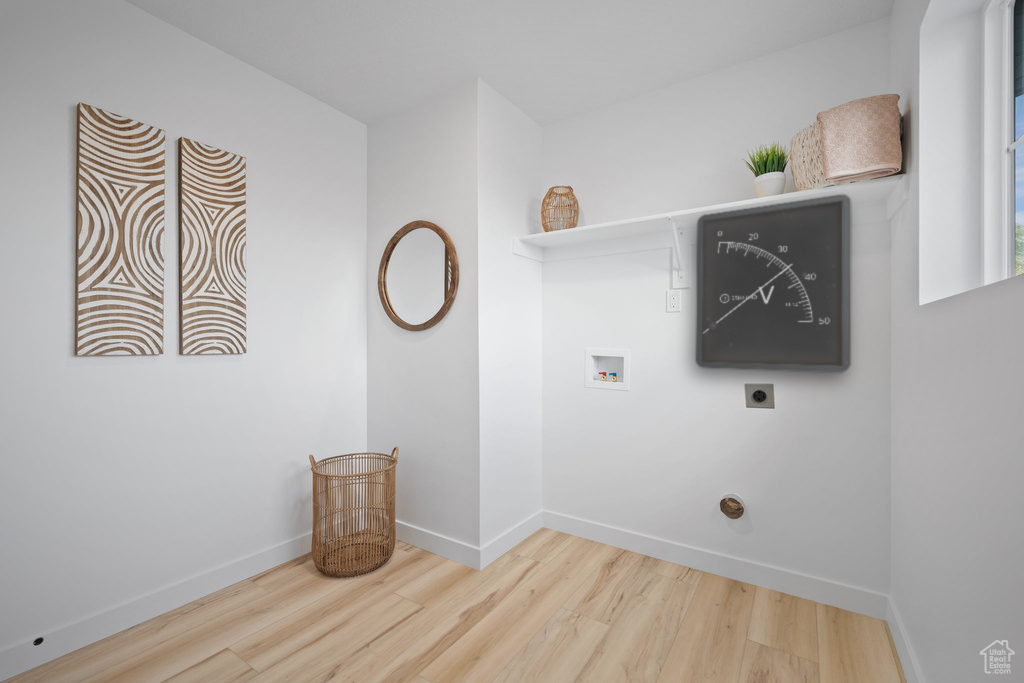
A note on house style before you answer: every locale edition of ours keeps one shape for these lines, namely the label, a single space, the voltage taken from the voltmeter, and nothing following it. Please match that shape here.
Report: 35 V
